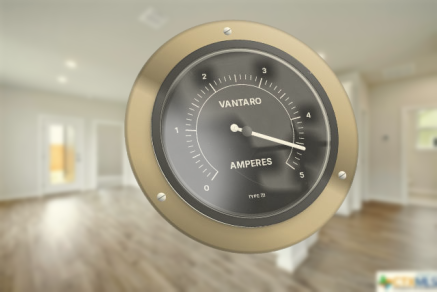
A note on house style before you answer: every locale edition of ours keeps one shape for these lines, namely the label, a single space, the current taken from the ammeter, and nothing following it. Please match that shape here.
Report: 4.6 A
